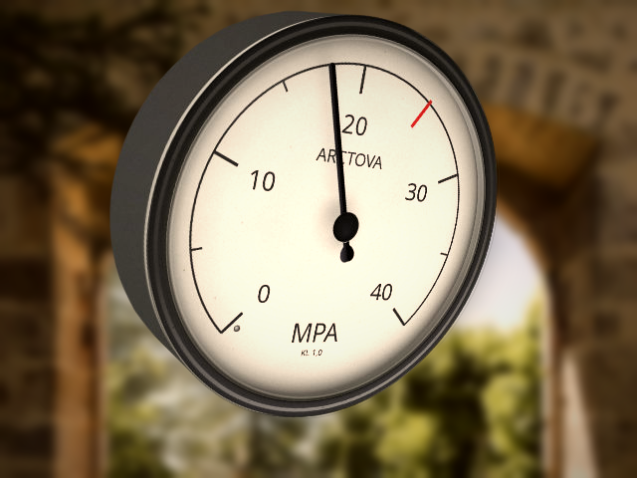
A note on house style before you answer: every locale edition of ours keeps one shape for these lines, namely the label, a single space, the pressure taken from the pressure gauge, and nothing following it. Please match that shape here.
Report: 17.5 MPa
